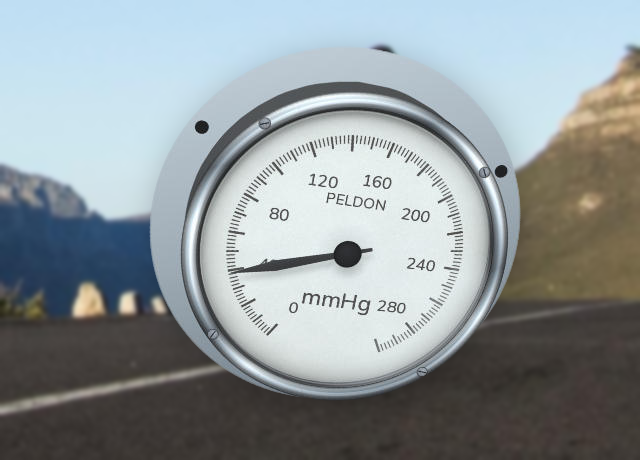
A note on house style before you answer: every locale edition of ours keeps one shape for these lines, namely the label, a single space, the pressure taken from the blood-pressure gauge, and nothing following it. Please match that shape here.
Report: 40 mmHg
